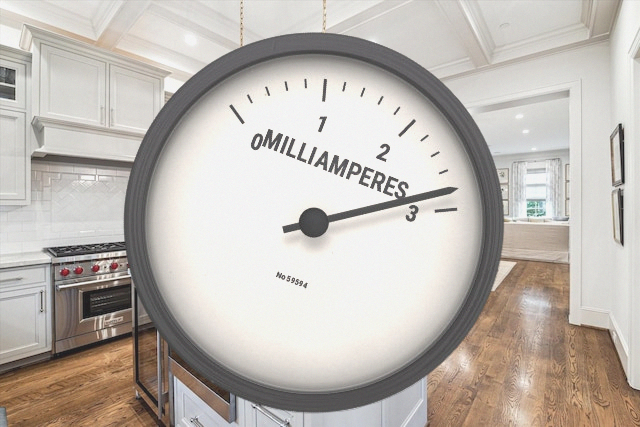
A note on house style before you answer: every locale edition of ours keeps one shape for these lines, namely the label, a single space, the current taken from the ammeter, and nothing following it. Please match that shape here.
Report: 2.8 mA
